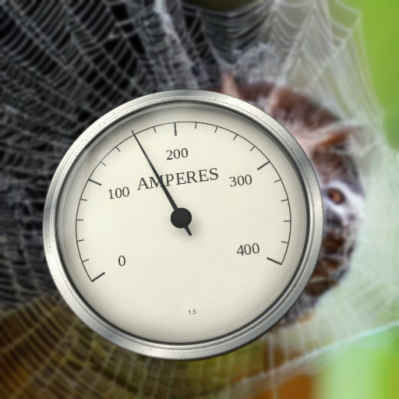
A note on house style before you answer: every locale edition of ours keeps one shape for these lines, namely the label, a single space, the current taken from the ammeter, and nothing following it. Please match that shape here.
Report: 160 A
